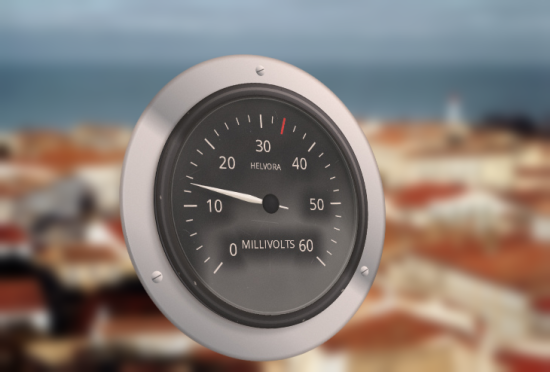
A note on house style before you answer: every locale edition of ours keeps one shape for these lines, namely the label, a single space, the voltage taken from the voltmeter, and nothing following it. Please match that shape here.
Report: 13 mV
